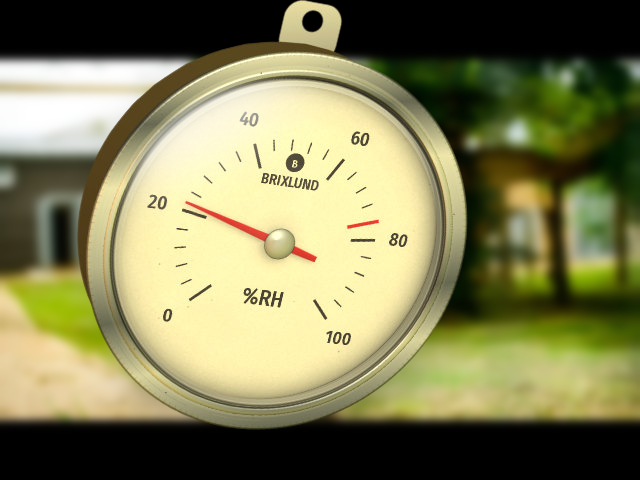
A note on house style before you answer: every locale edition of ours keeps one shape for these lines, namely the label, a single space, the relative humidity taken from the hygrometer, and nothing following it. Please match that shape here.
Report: 22 %
